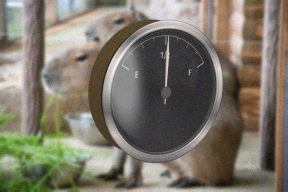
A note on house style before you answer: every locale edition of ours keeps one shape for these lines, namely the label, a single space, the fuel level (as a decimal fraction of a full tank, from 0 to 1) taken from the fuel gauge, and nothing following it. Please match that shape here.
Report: 0.5
